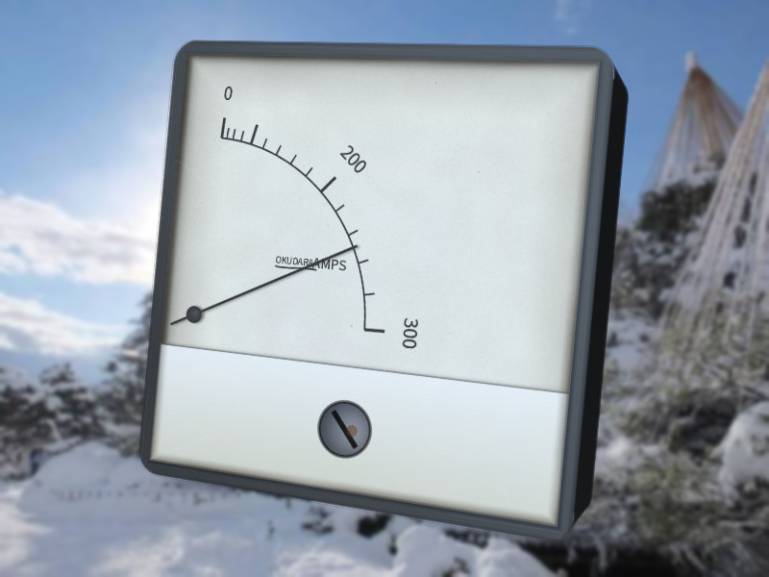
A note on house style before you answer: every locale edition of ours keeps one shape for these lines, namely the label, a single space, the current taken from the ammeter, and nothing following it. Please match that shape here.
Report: 250 A
